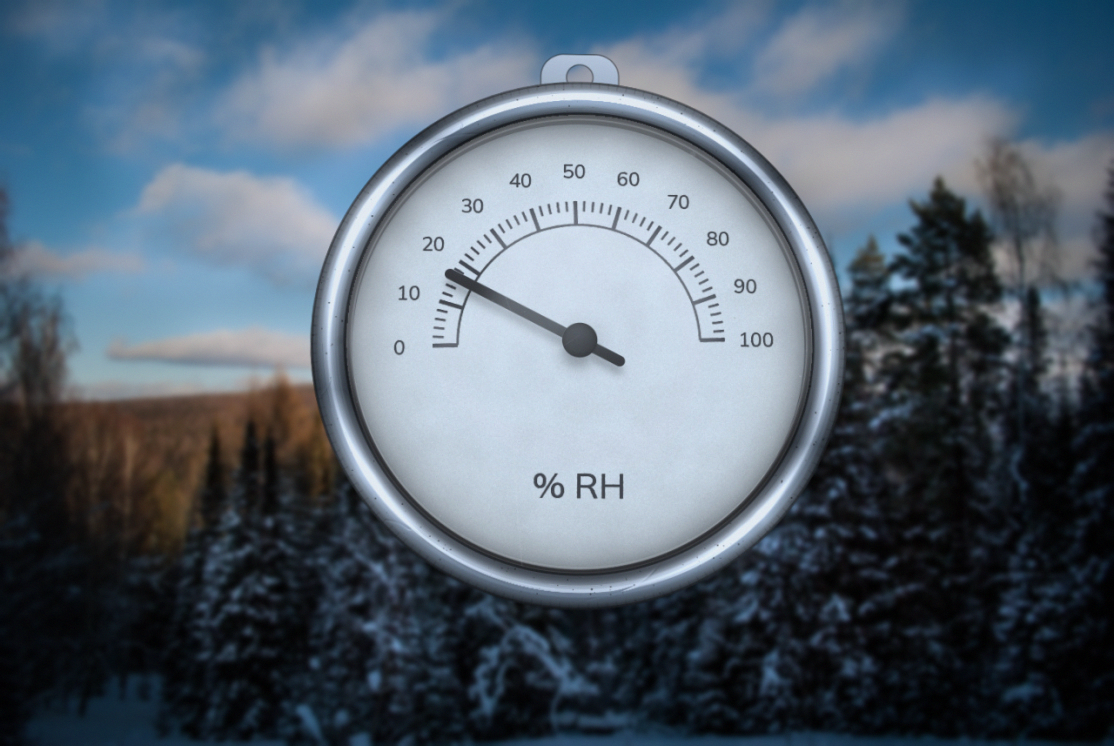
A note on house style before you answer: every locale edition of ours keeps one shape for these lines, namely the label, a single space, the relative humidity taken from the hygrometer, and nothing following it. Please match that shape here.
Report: 16 %
